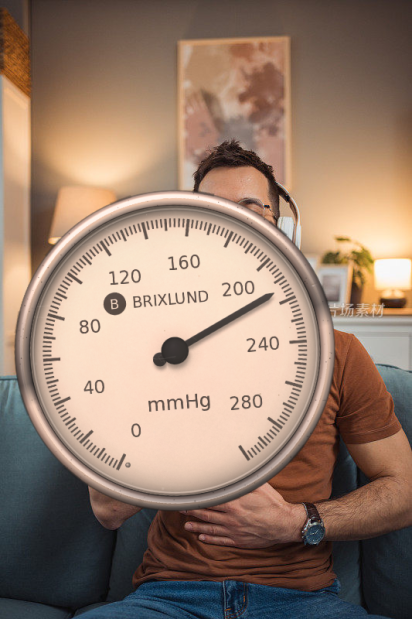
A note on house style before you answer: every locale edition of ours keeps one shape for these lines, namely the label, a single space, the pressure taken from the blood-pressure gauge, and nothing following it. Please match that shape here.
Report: 214 mmHg
